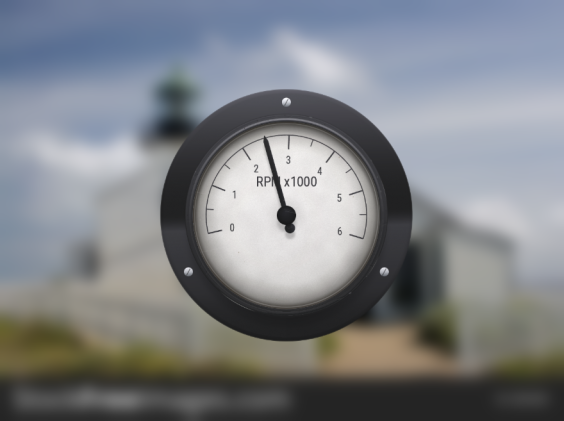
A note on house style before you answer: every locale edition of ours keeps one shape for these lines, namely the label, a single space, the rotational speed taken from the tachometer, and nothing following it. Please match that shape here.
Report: 2500 rpm
